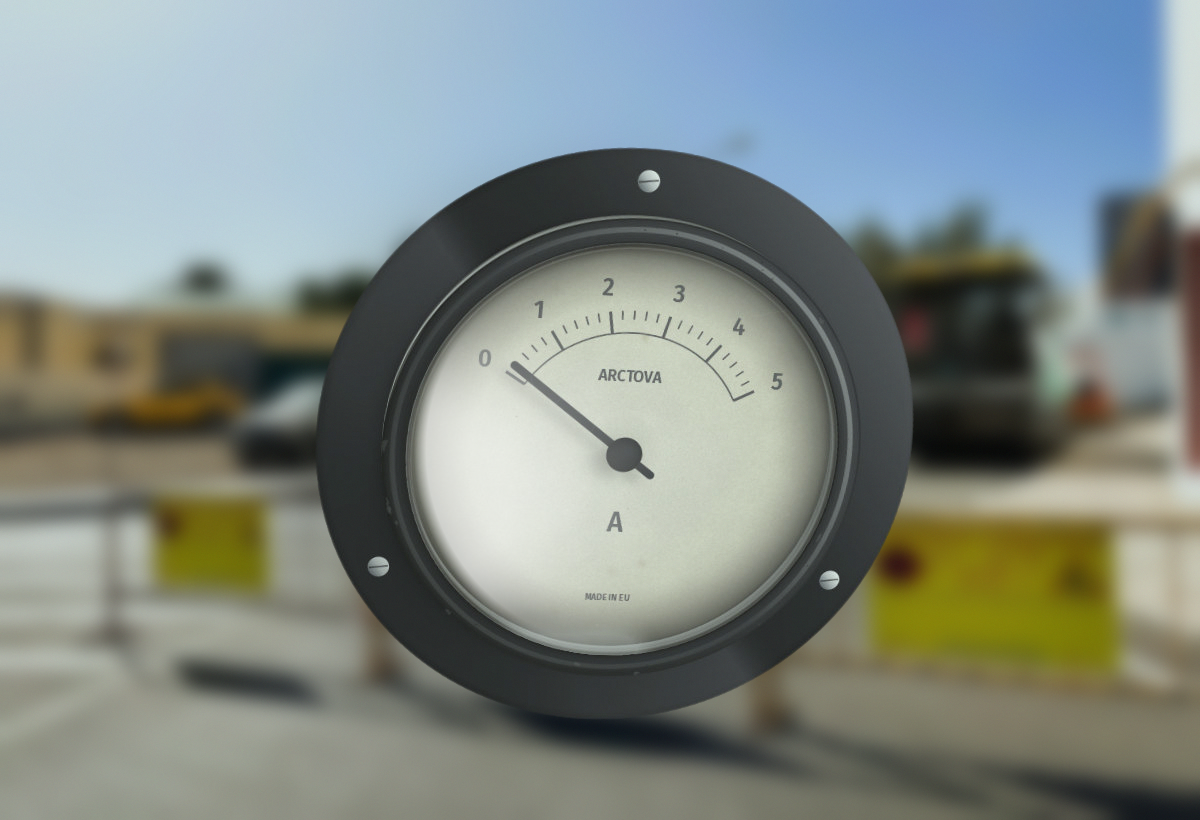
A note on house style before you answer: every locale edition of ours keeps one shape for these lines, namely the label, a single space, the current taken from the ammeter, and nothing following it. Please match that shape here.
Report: 0.2 A
